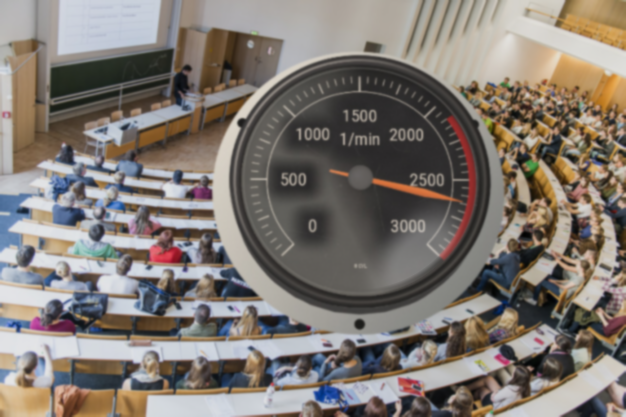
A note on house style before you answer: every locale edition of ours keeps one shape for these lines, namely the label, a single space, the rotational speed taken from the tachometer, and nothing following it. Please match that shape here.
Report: 2650 rpm
